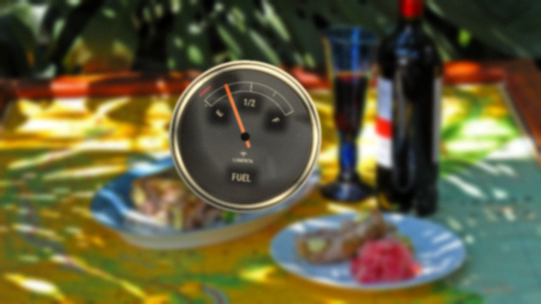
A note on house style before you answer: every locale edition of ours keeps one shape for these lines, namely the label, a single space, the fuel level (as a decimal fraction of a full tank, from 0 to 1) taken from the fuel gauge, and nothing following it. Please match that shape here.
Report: 0.25
